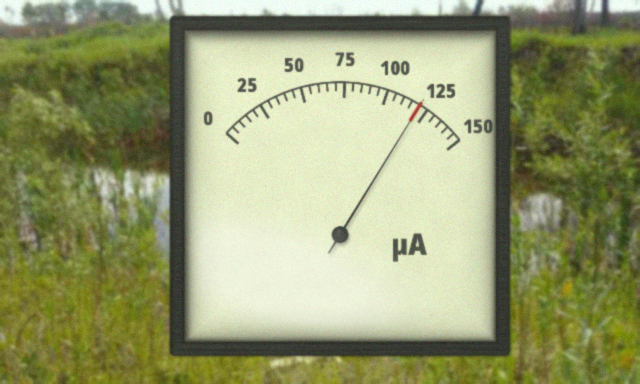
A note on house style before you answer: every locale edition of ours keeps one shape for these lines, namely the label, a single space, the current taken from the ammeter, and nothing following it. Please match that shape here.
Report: 120 µA
